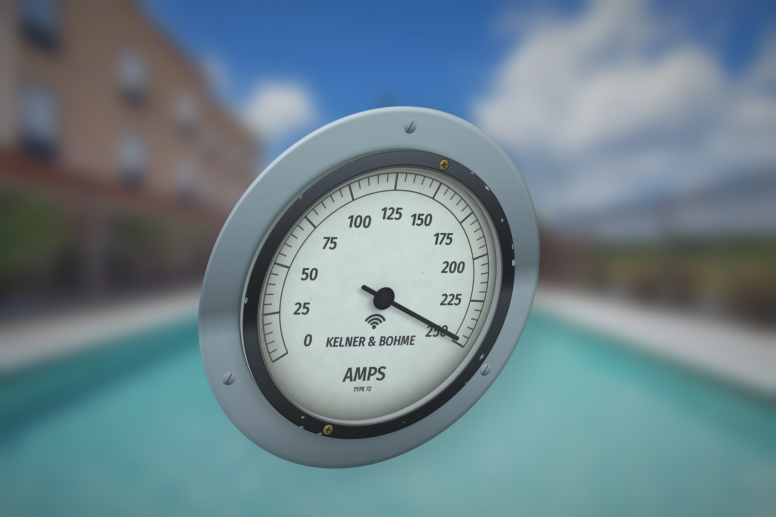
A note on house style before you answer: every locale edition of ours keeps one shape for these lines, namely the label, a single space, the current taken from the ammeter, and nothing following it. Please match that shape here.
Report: 247.5 A
